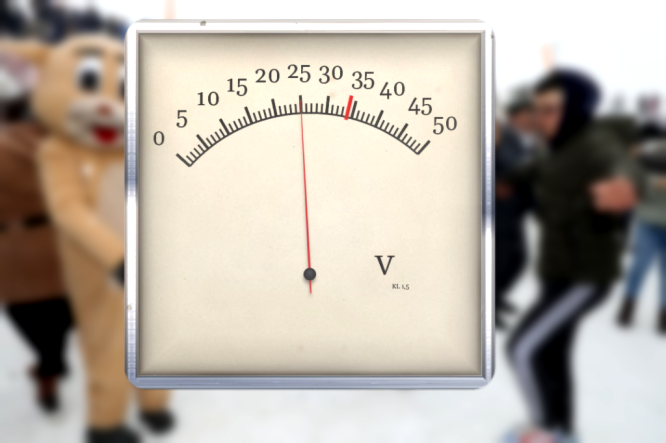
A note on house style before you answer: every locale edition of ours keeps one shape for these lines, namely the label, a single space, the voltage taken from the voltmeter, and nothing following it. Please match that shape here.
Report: 25 V
